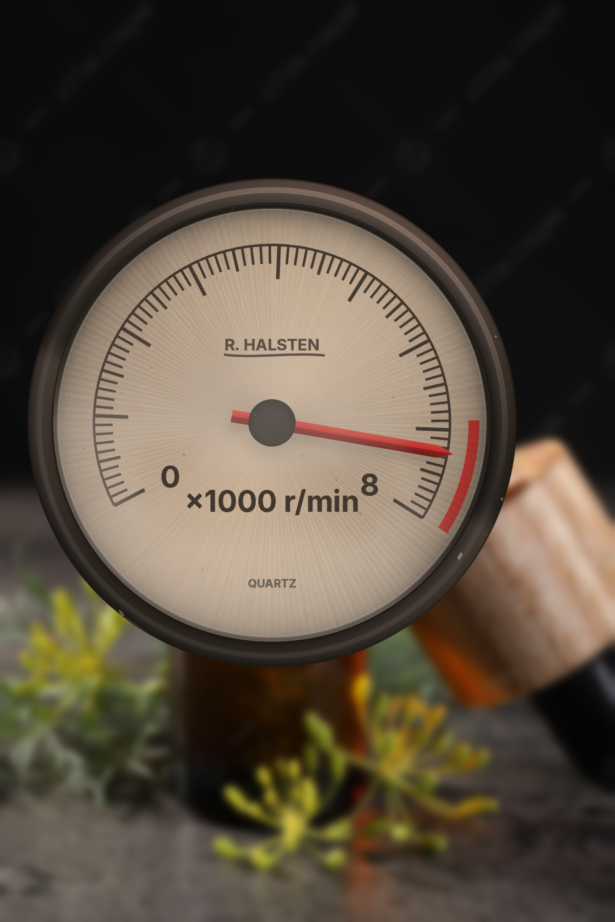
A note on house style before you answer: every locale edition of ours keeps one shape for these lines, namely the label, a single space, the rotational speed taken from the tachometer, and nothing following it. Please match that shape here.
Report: 7250 rpm
